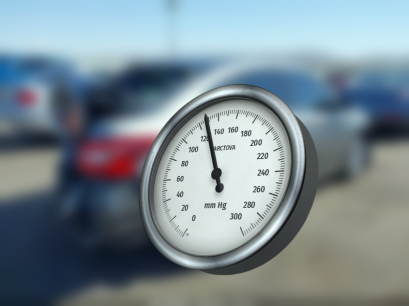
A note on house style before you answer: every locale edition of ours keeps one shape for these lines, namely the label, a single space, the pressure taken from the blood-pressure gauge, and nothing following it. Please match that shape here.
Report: 130 mmHg
